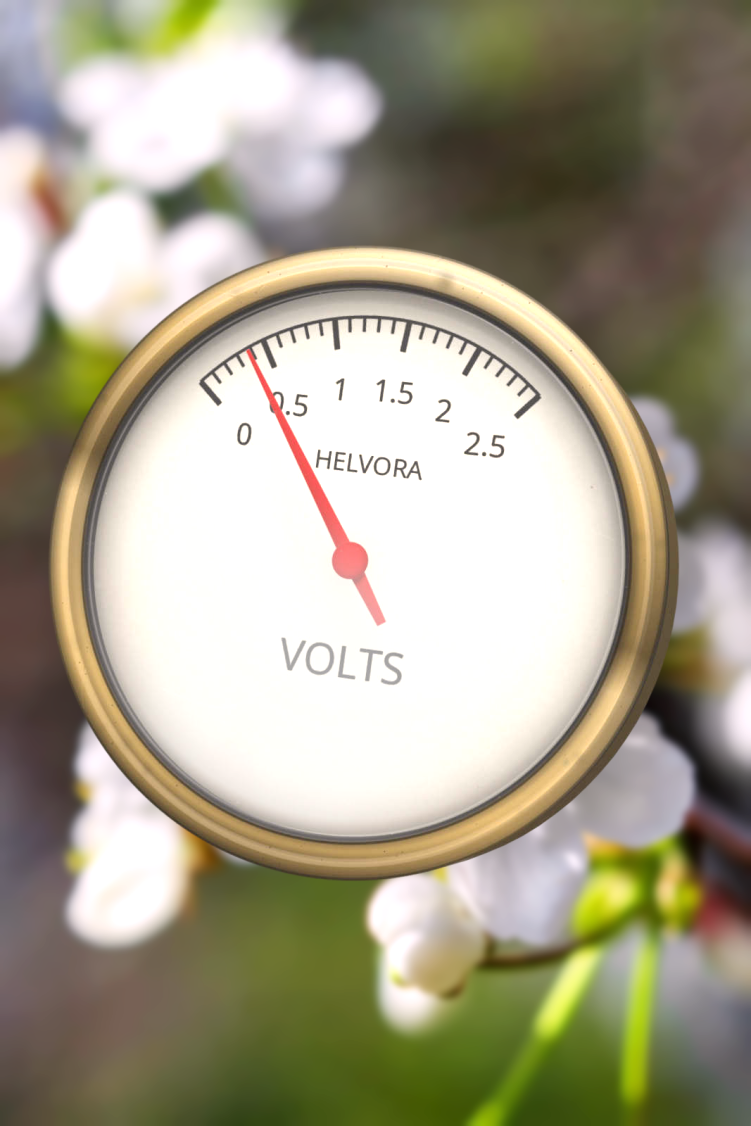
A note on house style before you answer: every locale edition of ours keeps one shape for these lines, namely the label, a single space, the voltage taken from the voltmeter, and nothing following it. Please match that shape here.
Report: 0.4 V
